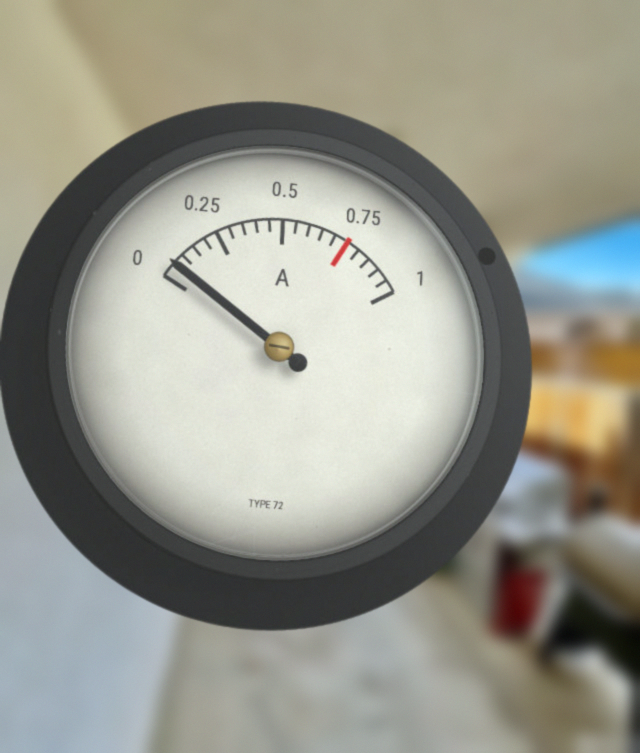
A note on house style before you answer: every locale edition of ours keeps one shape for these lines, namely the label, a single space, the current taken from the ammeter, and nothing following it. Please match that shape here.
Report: 0.05 A
